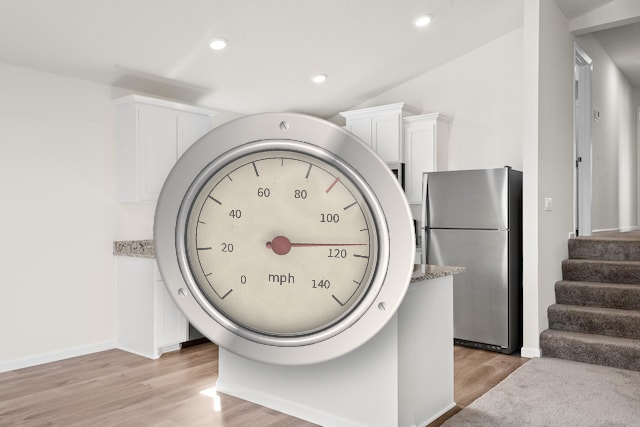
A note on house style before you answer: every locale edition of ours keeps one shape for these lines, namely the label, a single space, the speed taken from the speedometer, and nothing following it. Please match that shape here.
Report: 115 mph
